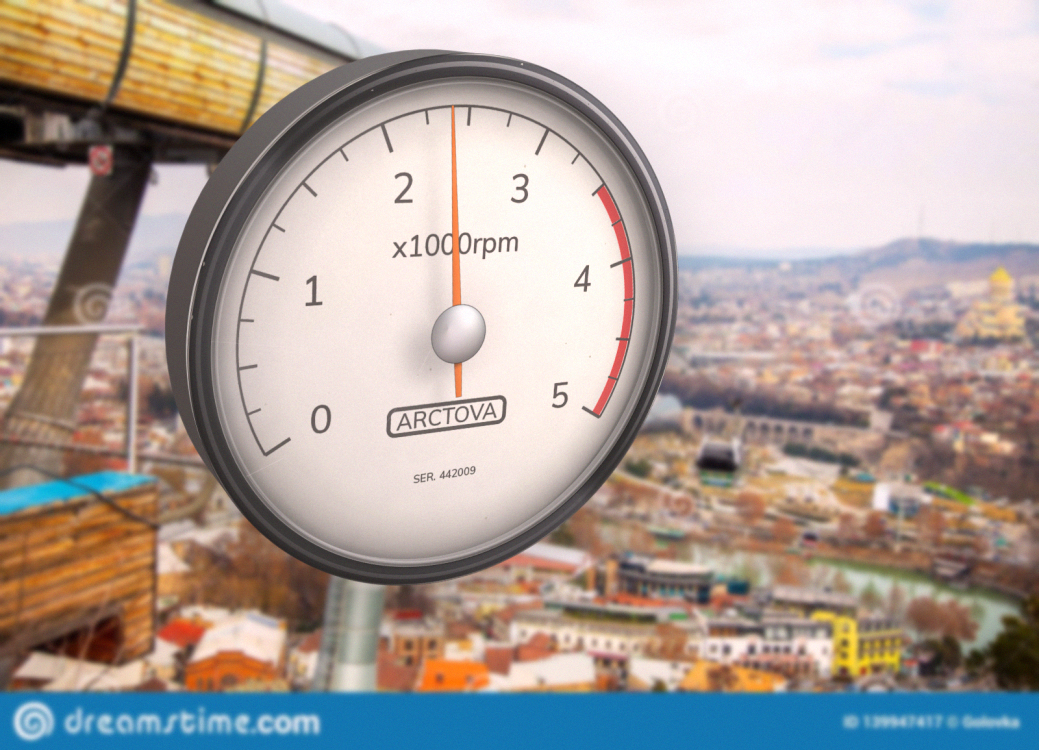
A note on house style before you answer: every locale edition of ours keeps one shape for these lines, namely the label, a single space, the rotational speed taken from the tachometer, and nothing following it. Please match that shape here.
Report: 2375 rpm
